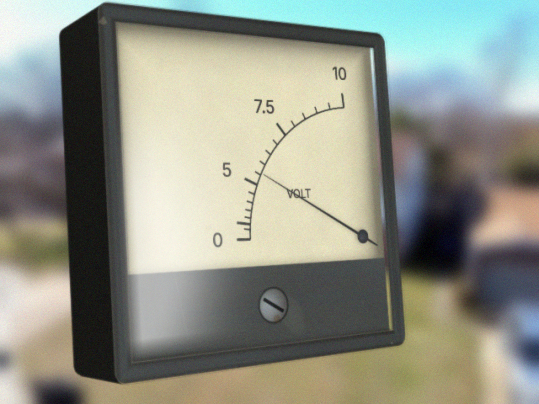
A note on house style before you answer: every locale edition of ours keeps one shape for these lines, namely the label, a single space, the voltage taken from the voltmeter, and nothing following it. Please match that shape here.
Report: 5.5 V
